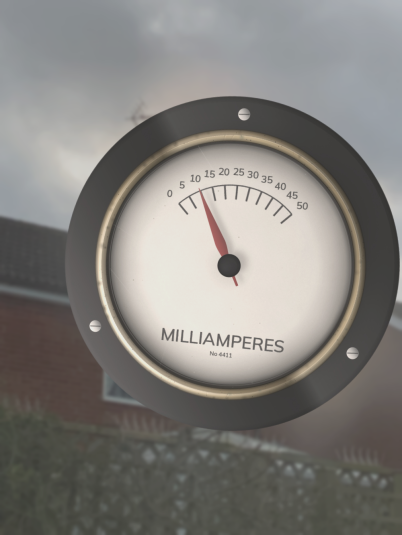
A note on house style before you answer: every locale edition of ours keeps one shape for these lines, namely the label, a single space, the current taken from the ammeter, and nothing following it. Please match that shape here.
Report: 10 mA
